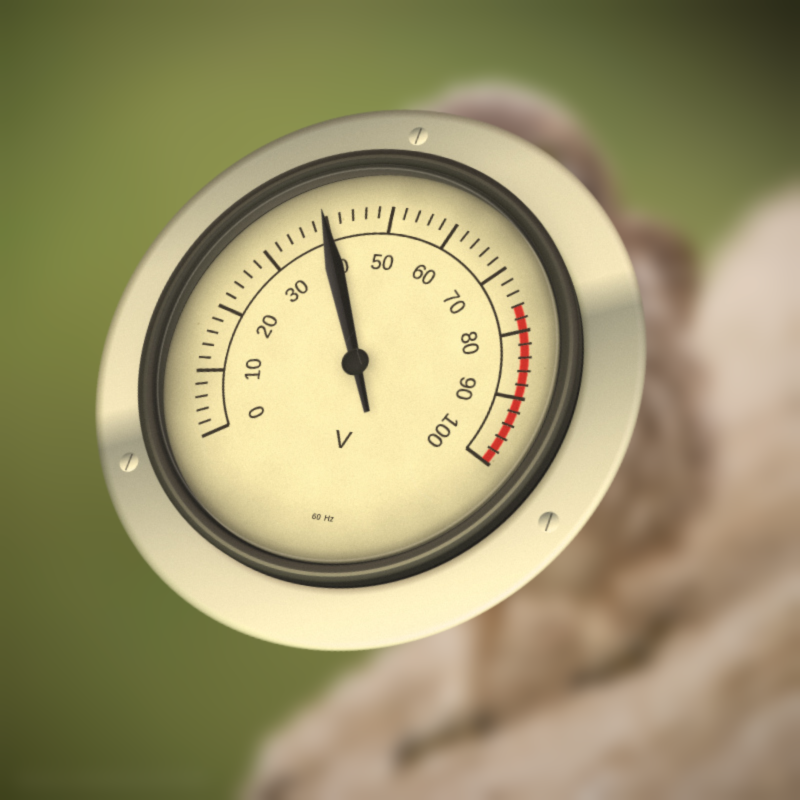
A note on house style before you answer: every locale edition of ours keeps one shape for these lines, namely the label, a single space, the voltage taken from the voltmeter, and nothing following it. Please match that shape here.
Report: 40 V
